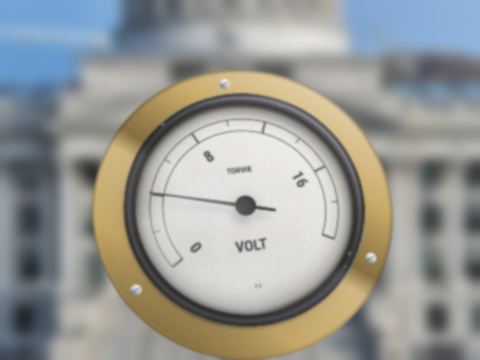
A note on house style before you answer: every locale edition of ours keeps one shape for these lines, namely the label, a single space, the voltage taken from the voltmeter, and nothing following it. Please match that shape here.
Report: 4 V
